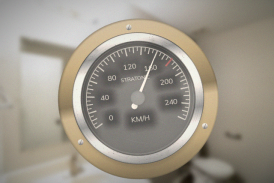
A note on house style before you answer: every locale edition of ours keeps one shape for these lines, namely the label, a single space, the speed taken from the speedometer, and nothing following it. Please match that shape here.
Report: 160 km/h
